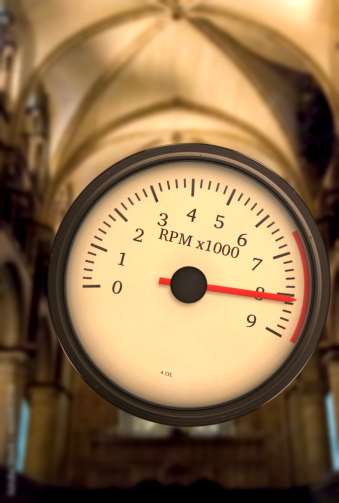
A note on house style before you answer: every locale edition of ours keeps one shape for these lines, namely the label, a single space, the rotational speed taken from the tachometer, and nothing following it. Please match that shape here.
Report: 8100 rpm
